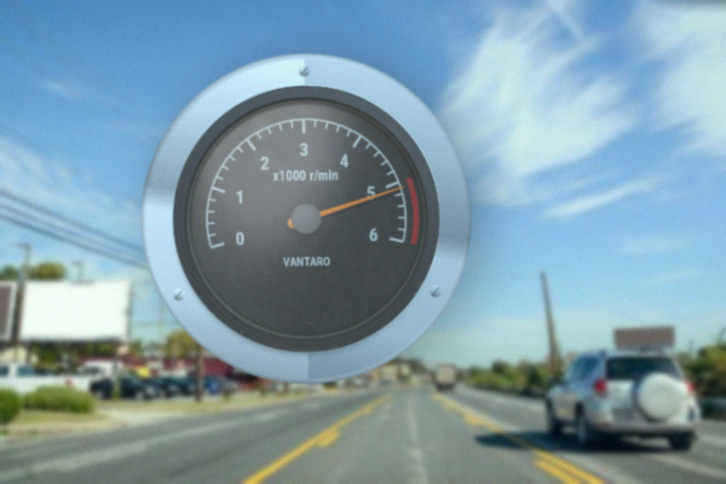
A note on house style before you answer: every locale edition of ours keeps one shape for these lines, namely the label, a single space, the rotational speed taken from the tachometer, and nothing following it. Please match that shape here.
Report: 5100 rpm
